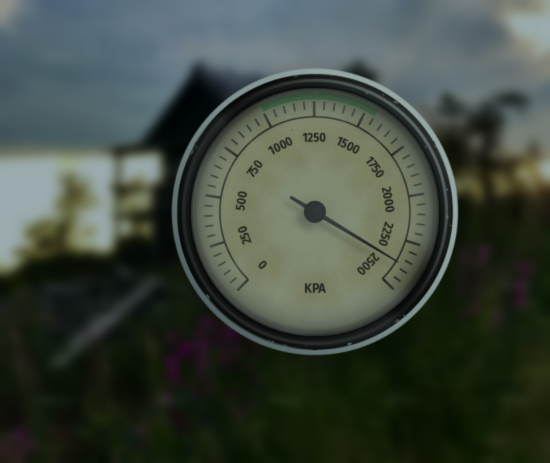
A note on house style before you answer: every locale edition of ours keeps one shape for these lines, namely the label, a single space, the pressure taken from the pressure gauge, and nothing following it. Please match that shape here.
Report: 2375 kPa
